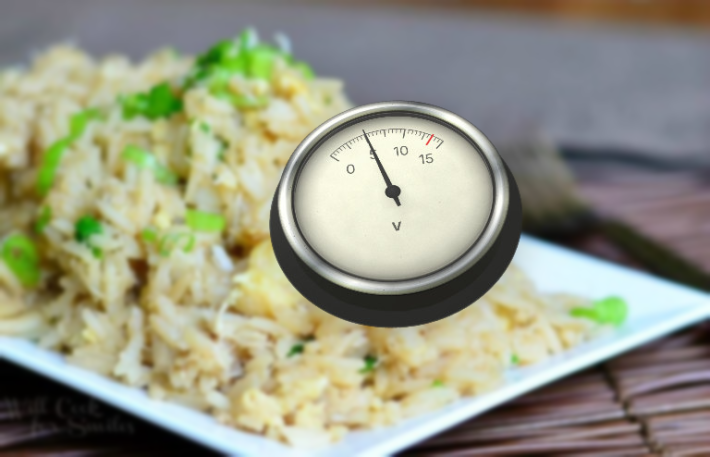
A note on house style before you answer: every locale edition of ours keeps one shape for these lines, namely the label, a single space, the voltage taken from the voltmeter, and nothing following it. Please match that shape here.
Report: 5 V
